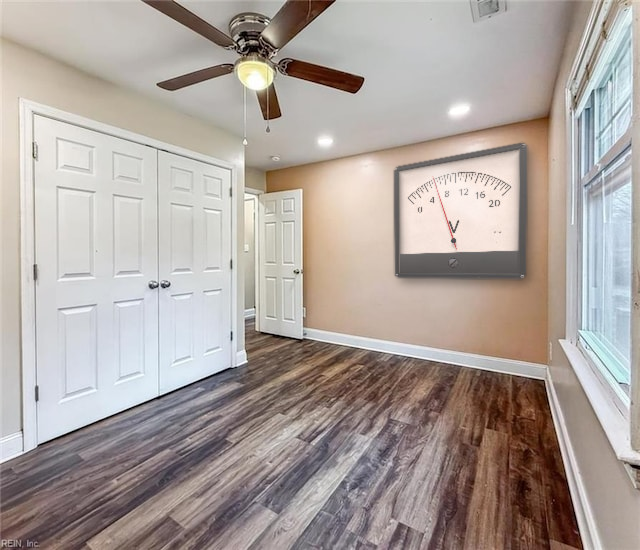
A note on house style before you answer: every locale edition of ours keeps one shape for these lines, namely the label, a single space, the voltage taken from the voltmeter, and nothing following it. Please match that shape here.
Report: 6 V
